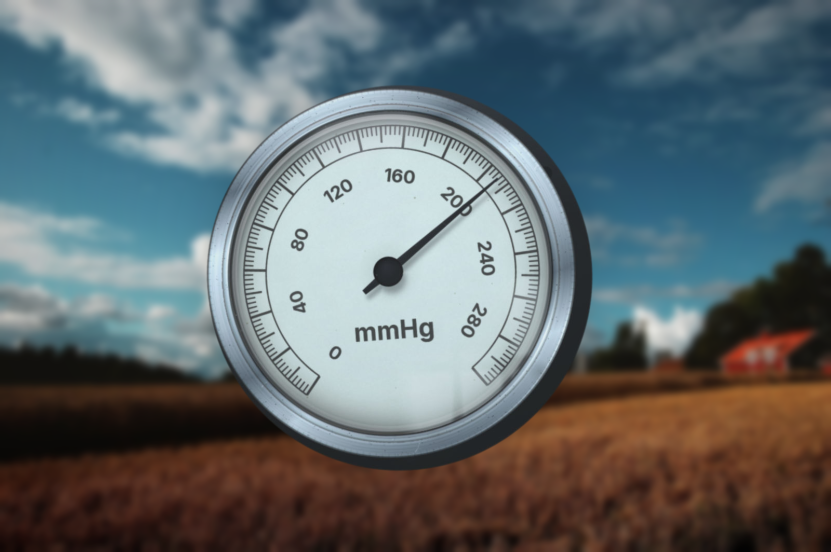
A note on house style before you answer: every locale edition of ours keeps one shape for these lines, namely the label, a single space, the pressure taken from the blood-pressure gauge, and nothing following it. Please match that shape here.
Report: 206 mmHg
